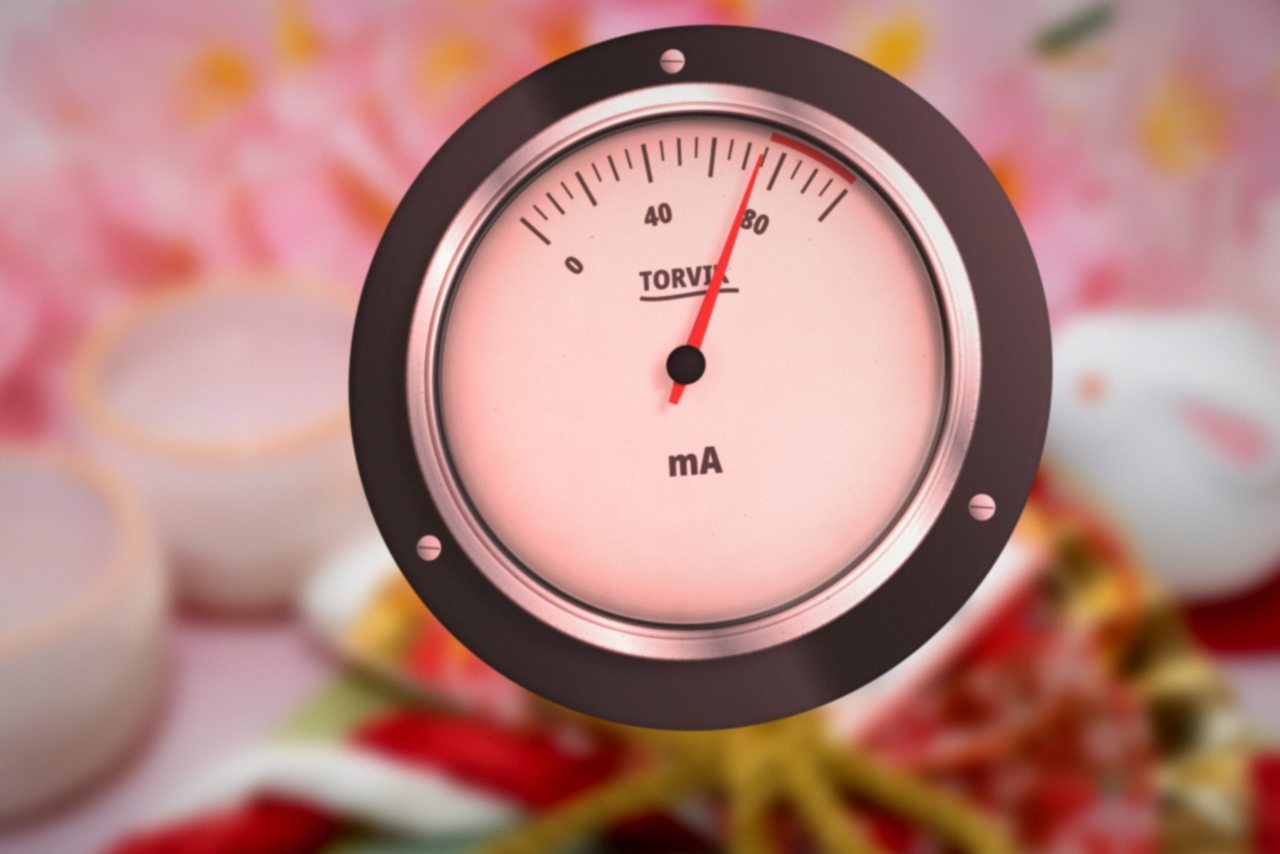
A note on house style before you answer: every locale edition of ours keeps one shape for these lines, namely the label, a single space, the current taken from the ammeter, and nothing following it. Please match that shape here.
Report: 75 mA
